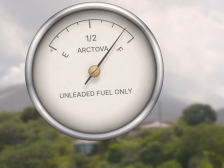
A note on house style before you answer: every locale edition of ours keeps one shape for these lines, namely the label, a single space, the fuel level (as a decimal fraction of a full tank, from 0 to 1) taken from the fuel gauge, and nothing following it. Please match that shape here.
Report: 0.875
